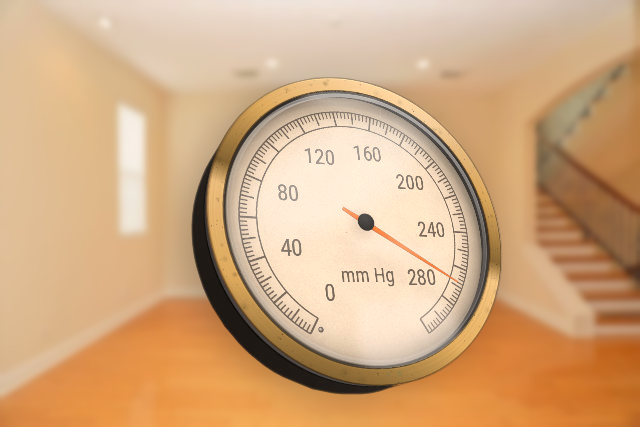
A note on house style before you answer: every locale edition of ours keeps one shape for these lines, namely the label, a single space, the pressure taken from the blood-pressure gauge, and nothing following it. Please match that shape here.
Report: 270 mmHg
